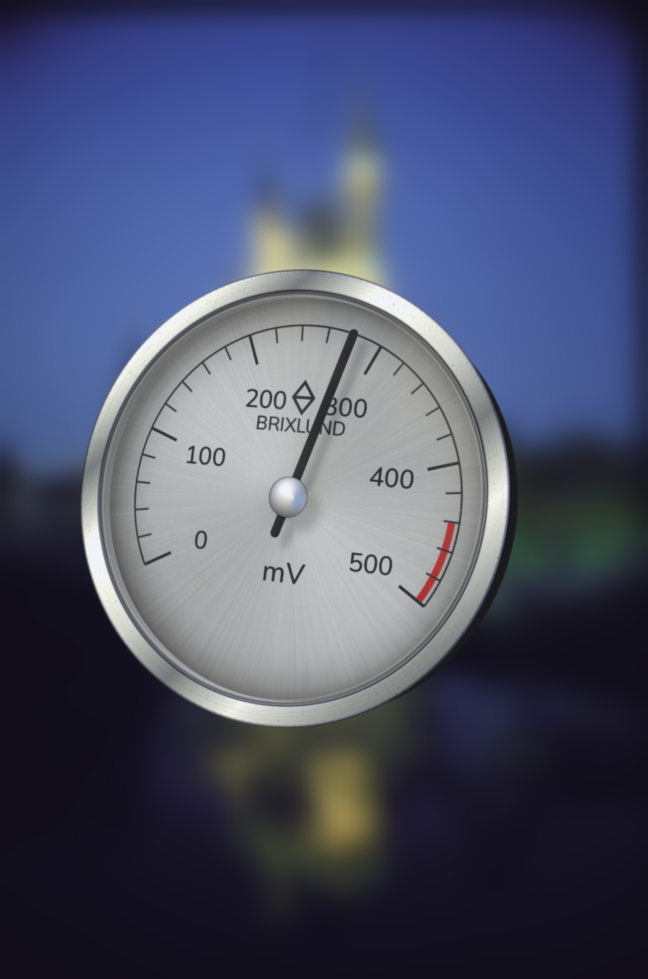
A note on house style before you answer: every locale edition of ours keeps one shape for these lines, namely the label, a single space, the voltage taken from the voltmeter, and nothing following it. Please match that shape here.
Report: 280 mV
